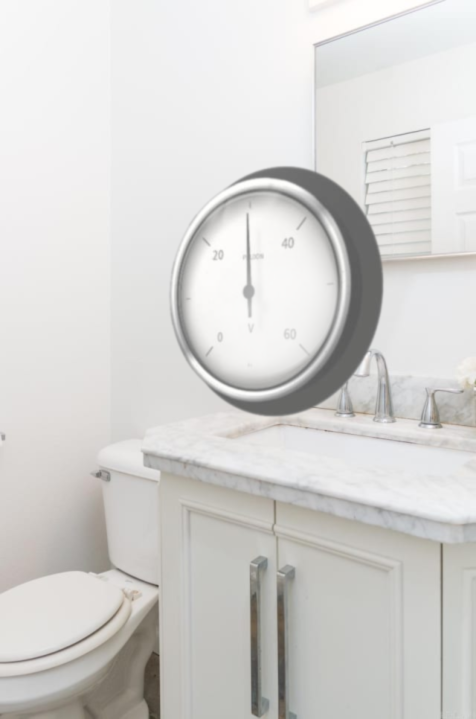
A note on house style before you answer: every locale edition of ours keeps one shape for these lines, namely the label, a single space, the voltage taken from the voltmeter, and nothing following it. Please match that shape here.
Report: 30 V
